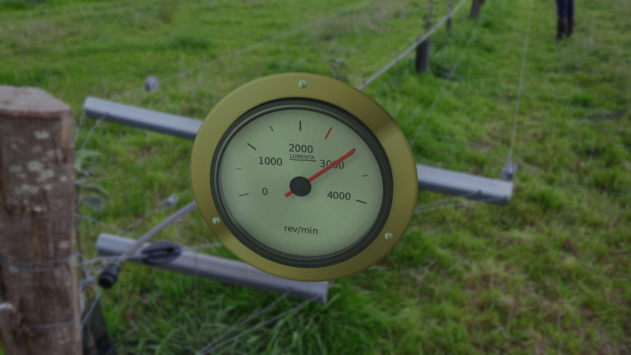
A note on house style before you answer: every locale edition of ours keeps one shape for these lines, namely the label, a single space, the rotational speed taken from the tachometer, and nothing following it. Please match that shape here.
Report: 3000 rpm
